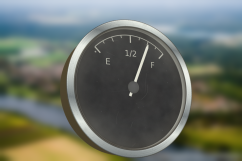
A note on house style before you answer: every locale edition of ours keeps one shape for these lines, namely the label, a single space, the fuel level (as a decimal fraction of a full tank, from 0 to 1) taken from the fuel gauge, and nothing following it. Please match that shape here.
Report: 0.75
